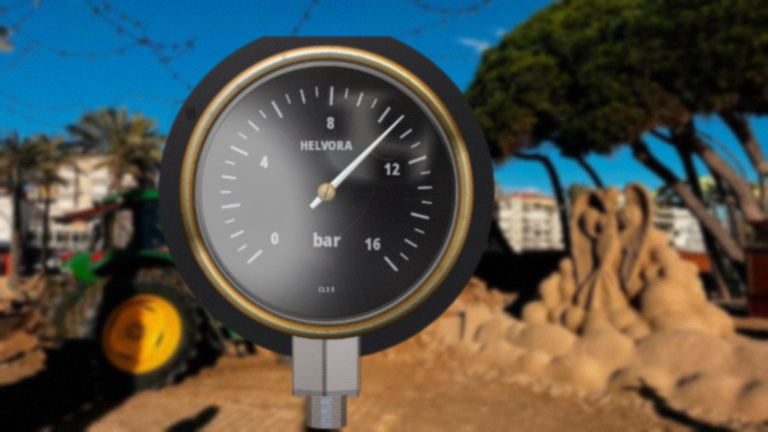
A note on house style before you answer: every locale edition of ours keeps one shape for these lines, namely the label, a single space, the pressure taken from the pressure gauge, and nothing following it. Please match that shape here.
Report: 10.5 bar
